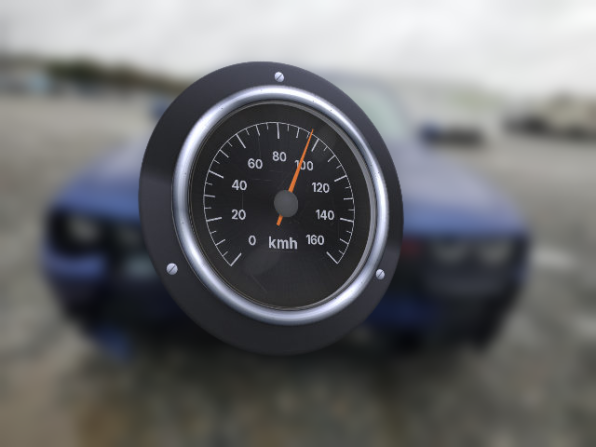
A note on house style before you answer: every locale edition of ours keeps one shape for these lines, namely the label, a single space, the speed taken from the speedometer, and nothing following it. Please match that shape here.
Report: 95 km/h
